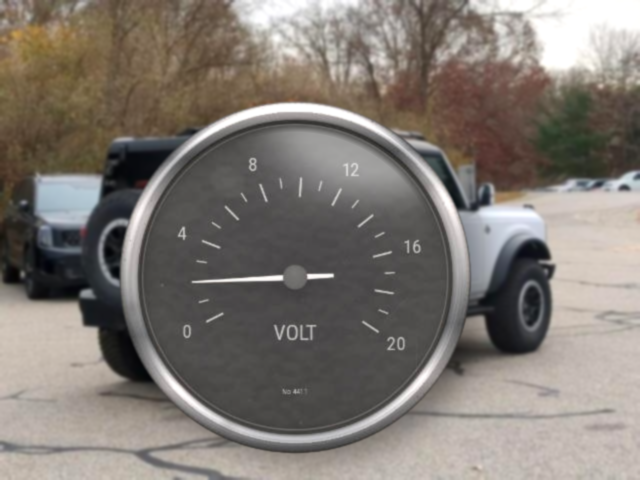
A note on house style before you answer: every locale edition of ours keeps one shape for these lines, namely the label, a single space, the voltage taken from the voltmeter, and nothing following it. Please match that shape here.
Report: 2 V
